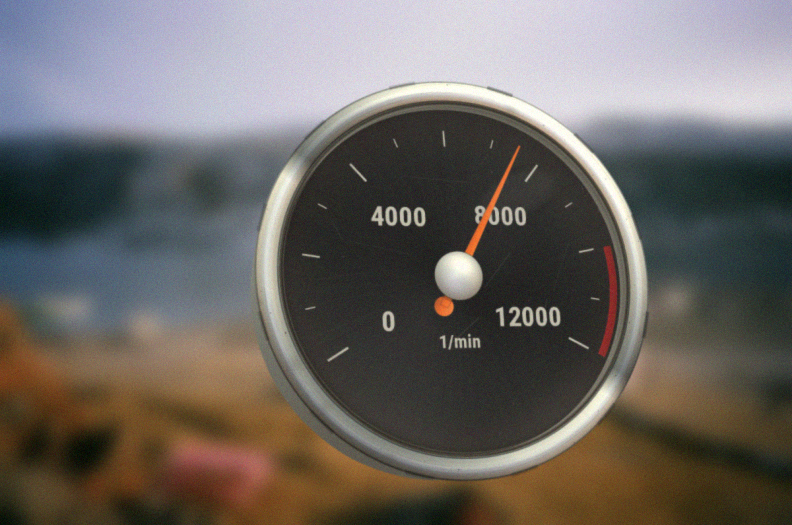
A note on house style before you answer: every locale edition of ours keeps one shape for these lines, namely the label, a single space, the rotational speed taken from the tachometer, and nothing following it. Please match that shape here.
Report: 7500 rpm
